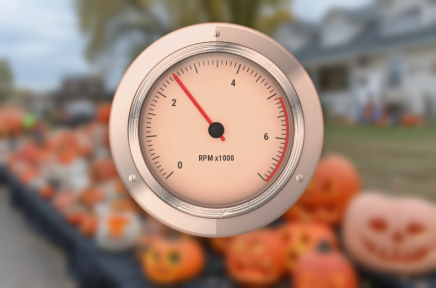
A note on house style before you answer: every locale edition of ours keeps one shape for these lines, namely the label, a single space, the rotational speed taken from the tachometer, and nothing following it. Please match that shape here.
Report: 2500 rpm
